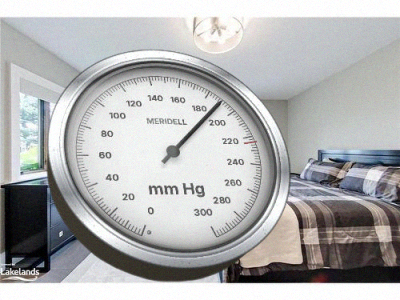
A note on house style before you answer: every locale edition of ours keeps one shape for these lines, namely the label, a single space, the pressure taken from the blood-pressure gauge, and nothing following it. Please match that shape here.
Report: 190 mmHg
